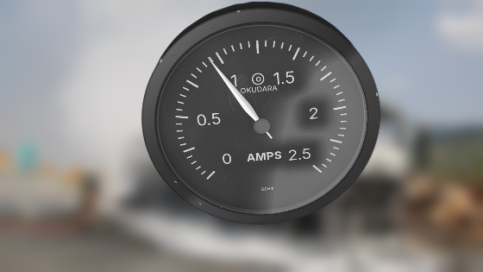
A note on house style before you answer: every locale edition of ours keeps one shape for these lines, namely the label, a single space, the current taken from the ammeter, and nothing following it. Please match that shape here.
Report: 0.95 A
